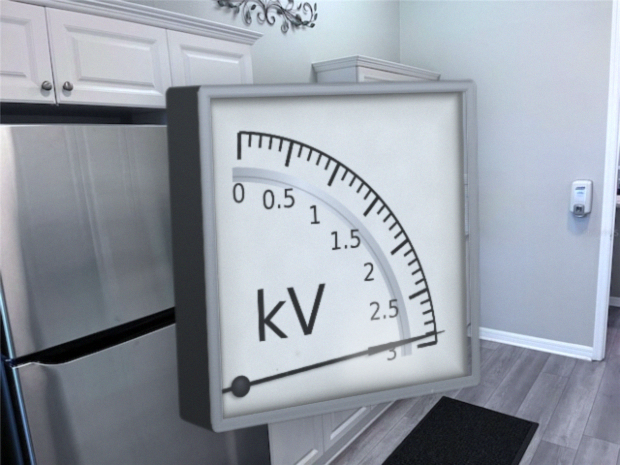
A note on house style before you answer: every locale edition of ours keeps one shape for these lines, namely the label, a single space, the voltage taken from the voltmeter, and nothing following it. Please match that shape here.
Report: 2.9 kV
